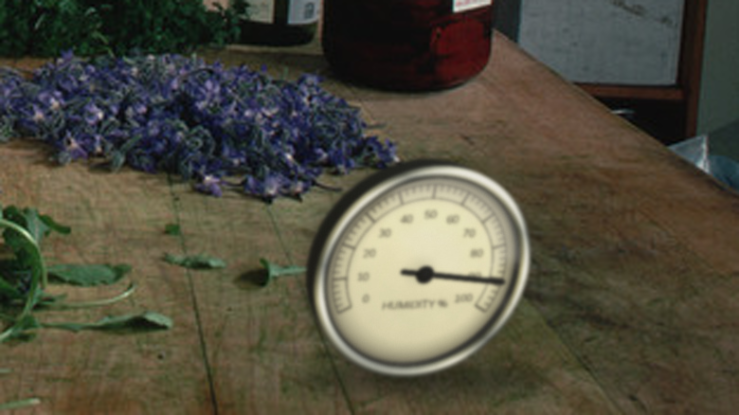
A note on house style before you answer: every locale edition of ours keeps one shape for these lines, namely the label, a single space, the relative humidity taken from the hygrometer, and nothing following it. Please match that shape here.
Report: 90 %
